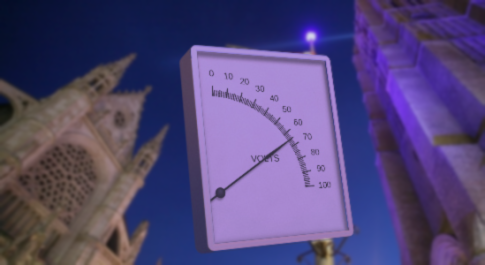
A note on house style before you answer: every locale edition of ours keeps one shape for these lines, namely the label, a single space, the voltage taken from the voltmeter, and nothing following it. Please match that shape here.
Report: 65 V
